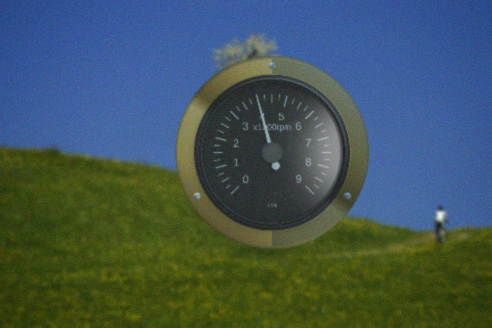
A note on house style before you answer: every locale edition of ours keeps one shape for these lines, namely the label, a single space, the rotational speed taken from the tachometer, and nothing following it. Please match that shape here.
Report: 4000 rpm
